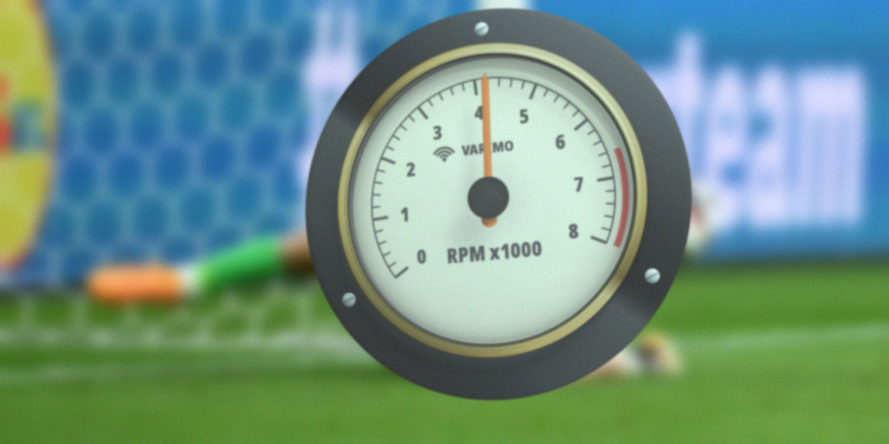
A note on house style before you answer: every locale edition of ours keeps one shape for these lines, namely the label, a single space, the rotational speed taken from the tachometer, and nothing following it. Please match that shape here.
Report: 4200 rpm
